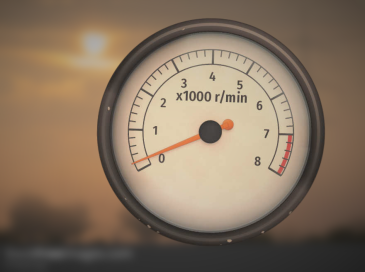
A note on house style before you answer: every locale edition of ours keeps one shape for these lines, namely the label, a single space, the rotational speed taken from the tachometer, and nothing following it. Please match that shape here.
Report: 200 rpm
